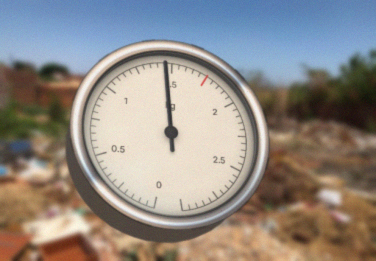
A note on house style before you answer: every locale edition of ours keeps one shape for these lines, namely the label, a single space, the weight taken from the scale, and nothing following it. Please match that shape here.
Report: 1.45 kg
